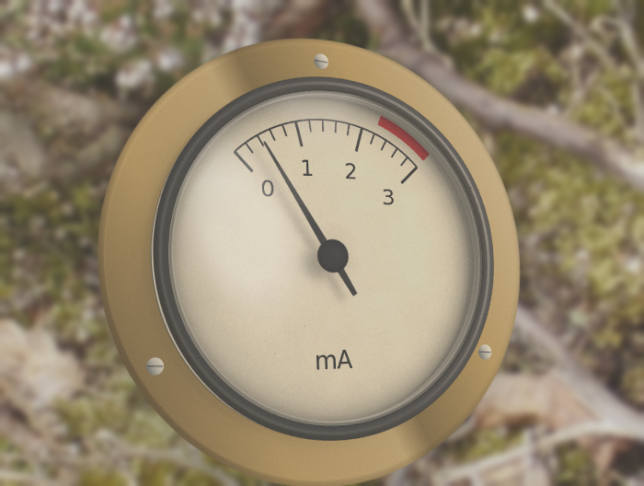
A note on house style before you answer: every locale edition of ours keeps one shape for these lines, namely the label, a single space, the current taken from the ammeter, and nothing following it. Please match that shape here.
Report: 0.4 mA
